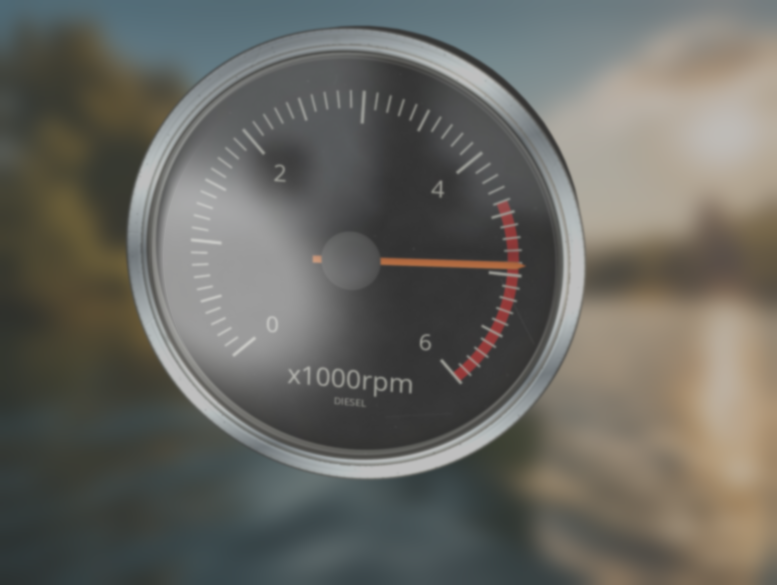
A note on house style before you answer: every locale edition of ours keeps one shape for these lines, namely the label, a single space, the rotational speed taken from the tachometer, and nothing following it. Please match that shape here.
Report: 4900 rpm
